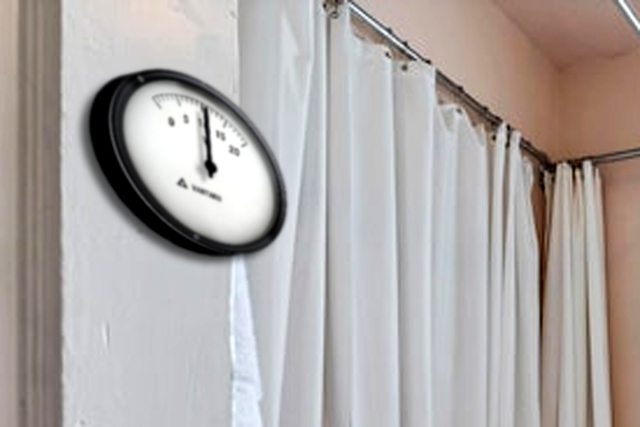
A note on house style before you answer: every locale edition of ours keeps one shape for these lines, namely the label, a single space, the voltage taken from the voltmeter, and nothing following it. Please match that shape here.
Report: 10 V
